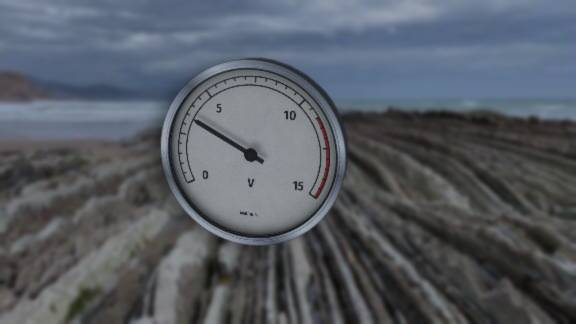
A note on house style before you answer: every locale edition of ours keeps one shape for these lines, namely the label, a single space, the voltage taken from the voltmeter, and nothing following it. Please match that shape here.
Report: 3.5 V
